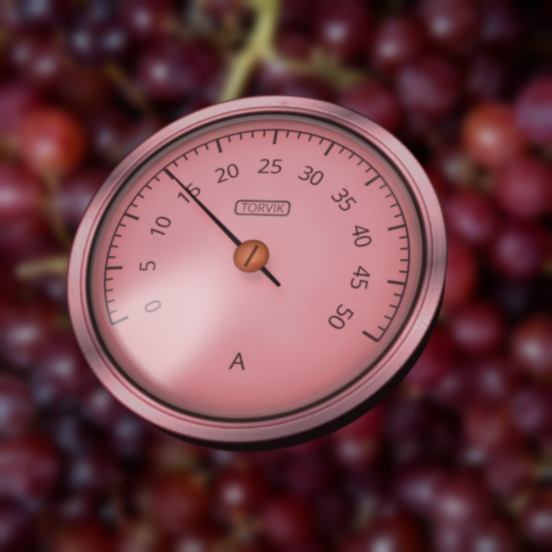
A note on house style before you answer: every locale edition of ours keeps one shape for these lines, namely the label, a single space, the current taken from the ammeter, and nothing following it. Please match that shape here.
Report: 15 A
